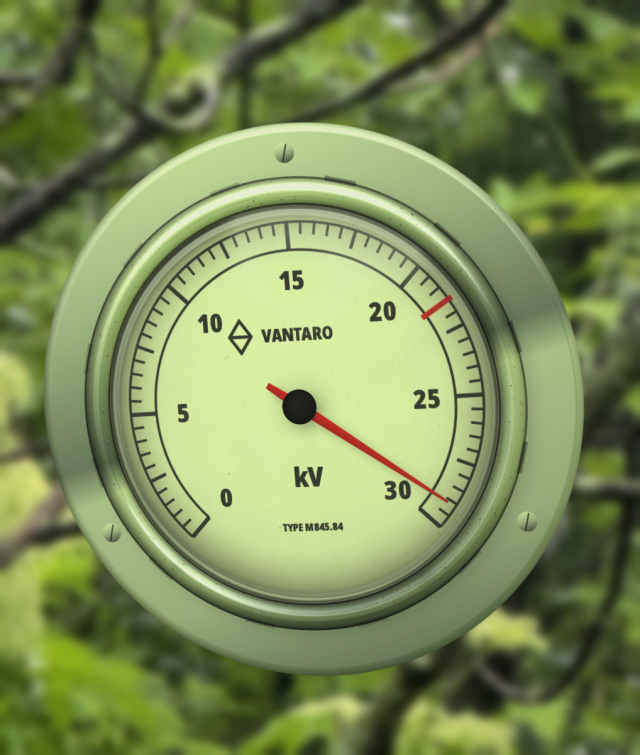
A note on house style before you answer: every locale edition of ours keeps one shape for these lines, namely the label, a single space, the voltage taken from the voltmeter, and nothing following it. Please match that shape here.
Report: 29 kV
